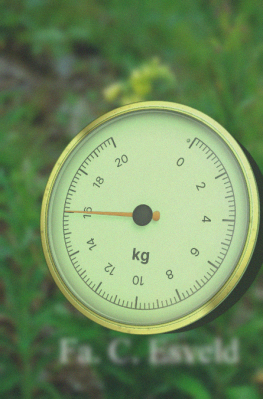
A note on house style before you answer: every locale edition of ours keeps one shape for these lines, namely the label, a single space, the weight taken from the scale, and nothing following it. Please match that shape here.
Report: 16 kg
